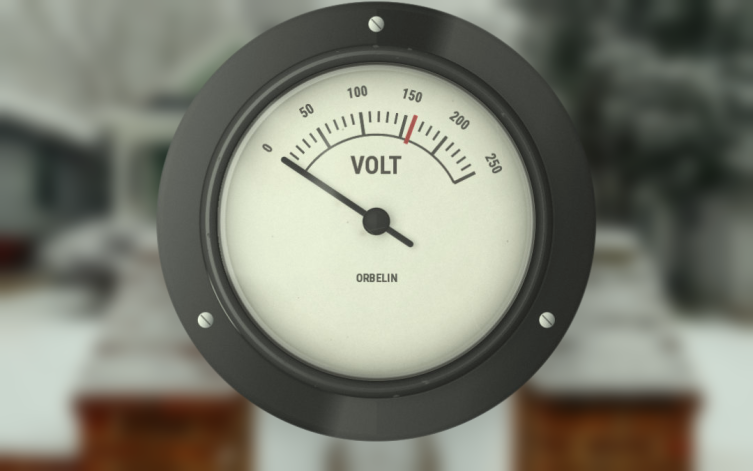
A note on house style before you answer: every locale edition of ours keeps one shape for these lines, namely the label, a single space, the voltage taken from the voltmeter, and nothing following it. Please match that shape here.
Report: 0 V
